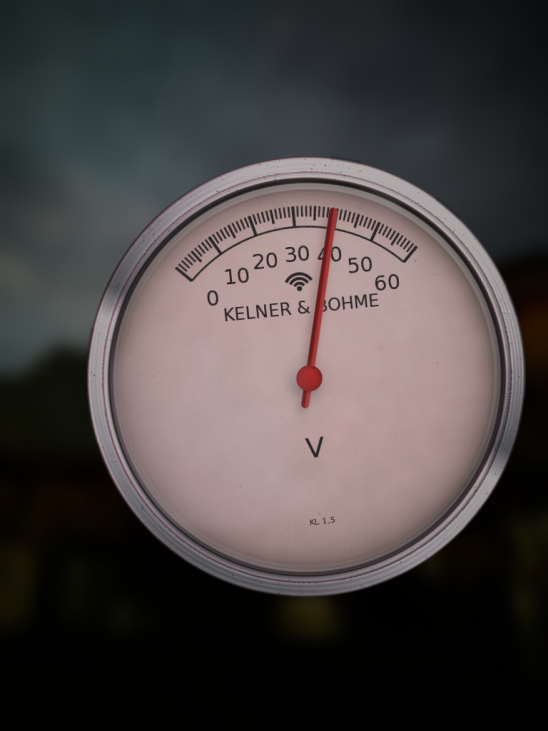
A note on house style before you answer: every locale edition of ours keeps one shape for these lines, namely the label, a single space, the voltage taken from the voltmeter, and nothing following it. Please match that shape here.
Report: 39 V
